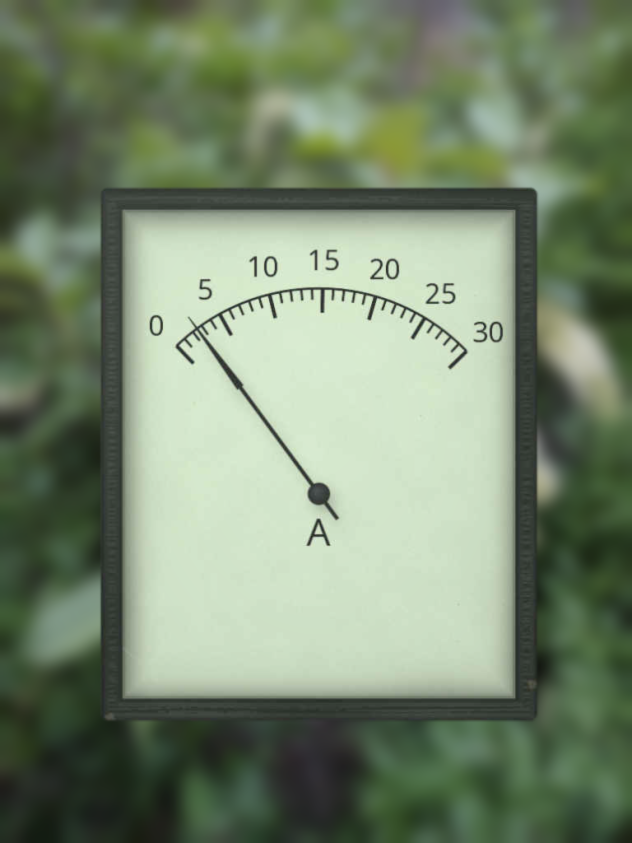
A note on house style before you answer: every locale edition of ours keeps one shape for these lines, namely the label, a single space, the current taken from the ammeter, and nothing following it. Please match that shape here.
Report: 2.5 A
